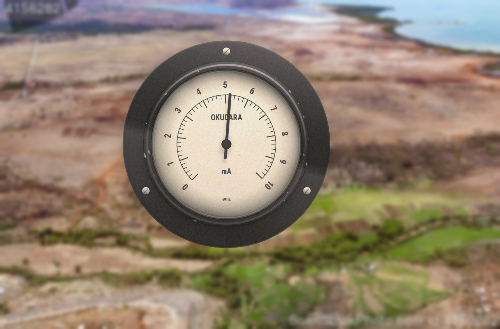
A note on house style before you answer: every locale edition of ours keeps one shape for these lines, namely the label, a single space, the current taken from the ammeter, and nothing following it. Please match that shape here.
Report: 5.2 mA
